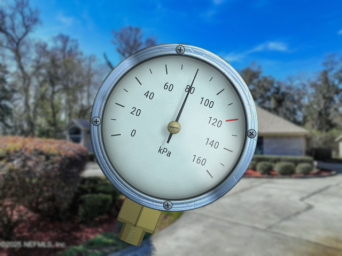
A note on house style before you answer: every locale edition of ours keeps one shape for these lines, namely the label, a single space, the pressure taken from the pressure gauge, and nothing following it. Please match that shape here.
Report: 80 kPa
